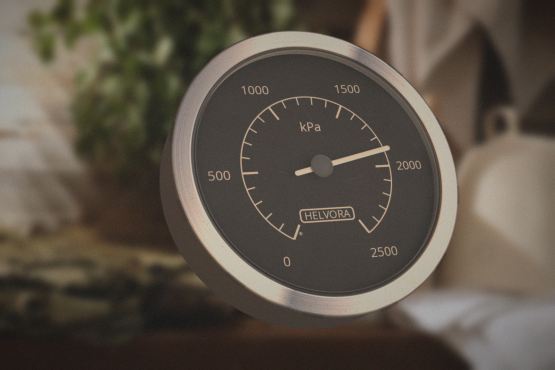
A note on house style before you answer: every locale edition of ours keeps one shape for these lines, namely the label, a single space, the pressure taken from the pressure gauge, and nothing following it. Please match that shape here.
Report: 1900 kPa
